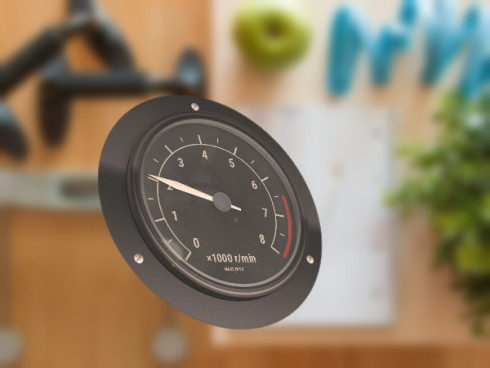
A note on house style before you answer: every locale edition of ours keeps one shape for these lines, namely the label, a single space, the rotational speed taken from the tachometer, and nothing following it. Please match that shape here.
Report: 2000 rpm
